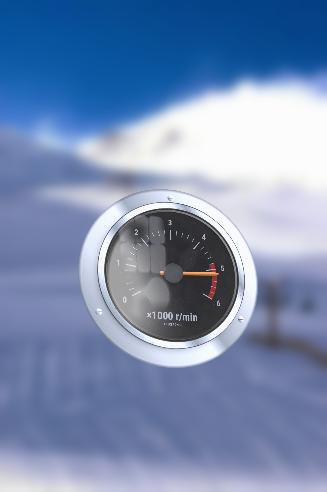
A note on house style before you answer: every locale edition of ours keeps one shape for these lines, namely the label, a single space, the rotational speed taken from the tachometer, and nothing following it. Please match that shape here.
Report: 5200 rpm
